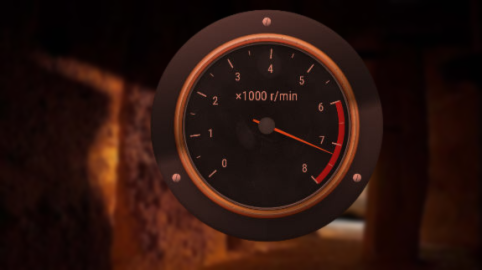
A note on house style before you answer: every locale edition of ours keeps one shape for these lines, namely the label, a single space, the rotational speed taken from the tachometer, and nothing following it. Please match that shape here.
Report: 7250 rpm
